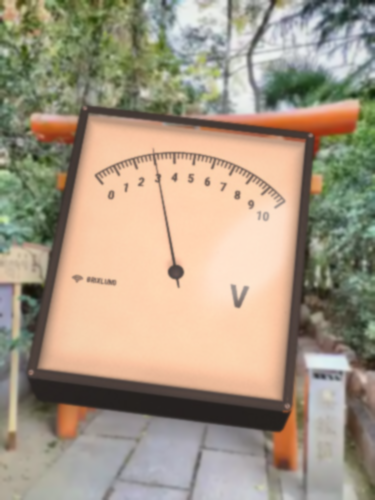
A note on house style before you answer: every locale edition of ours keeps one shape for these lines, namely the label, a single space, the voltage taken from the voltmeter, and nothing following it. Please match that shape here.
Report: 3 V
